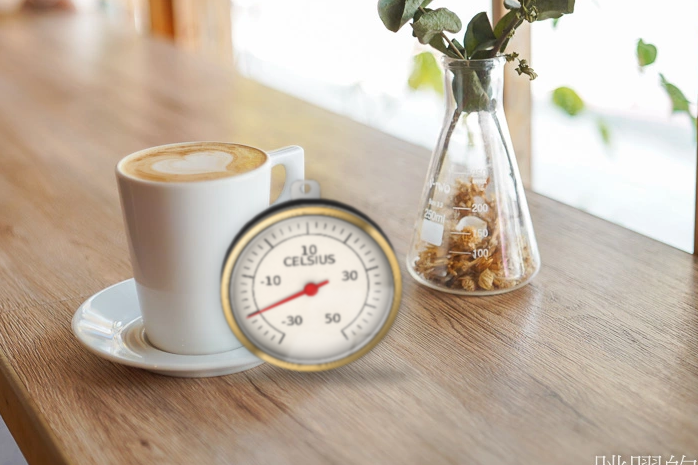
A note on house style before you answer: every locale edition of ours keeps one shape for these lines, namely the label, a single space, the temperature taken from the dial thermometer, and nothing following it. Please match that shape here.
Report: -20 °C
